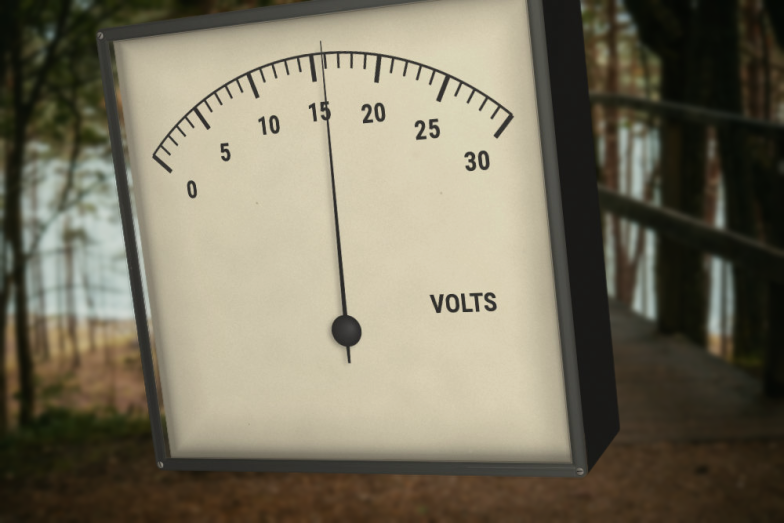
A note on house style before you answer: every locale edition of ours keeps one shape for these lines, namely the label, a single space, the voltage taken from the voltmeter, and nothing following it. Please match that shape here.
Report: 16 V
